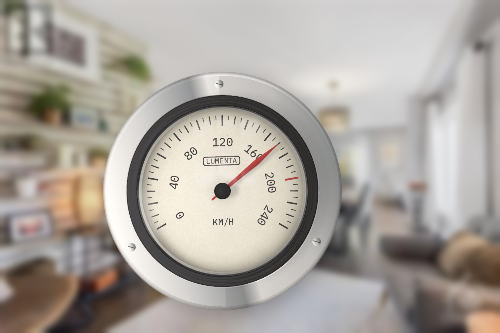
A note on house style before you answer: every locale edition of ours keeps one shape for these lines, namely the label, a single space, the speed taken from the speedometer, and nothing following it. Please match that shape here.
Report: 170 km/h
